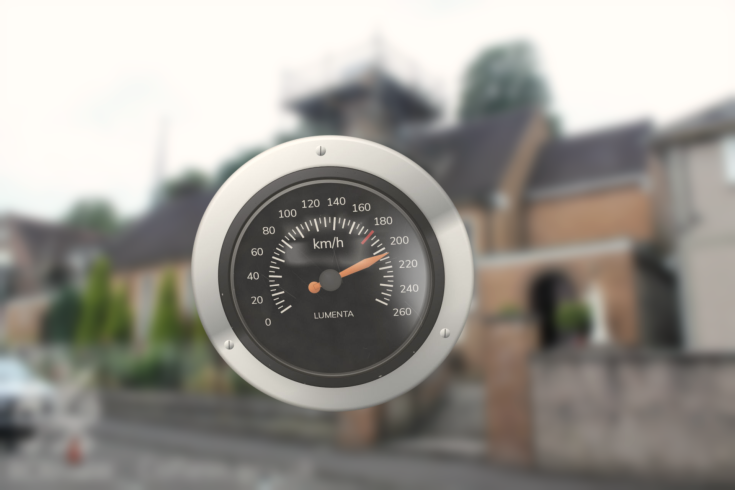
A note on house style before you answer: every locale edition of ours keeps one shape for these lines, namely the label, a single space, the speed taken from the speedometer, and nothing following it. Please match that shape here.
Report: 205 km/h
